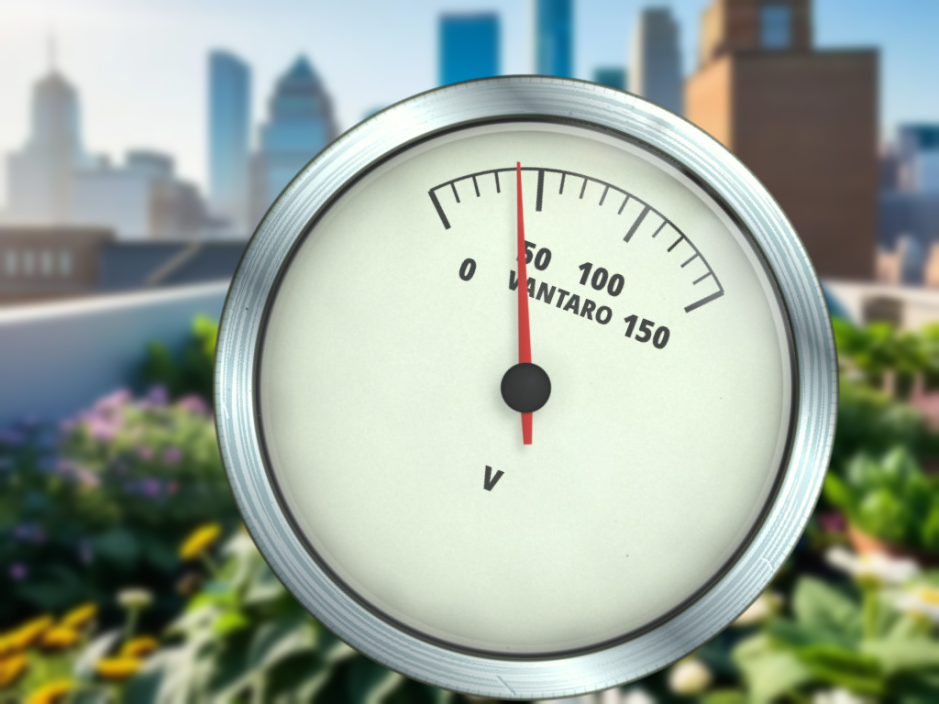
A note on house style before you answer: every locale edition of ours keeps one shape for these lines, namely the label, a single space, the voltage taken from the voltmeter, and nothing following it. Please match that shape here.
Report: 40 V
